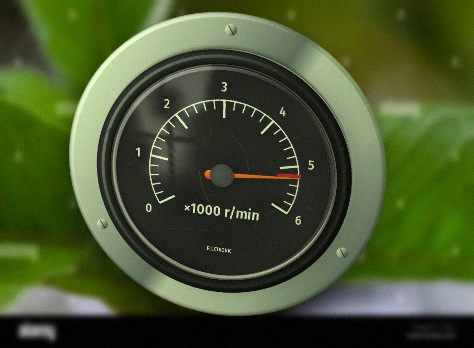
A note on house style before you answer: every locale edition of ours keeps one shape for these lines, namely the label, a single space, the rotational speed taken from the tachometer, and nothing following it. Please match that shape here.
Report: 5200 rpm
